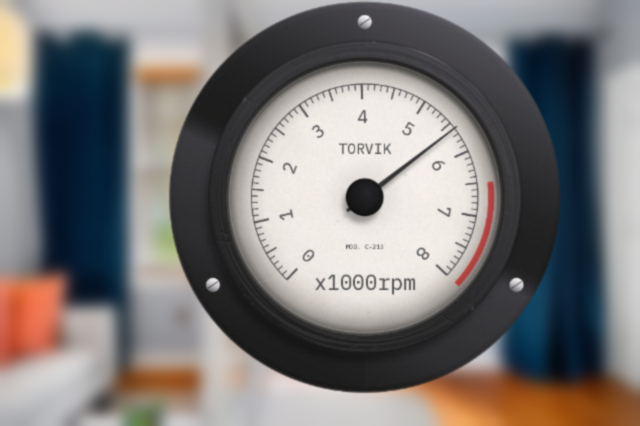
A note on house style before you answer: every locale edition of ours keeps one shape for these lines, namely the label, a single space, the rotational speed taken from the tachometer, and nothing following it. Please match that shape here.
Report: 5600 rpm
